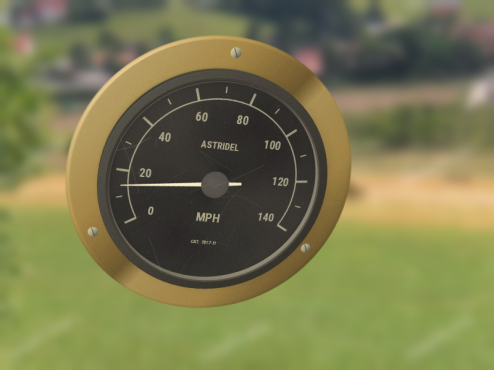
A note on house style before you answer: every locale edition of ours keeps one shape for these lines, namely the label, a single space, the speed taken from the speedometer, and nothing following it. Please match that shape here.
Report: 15 mph
